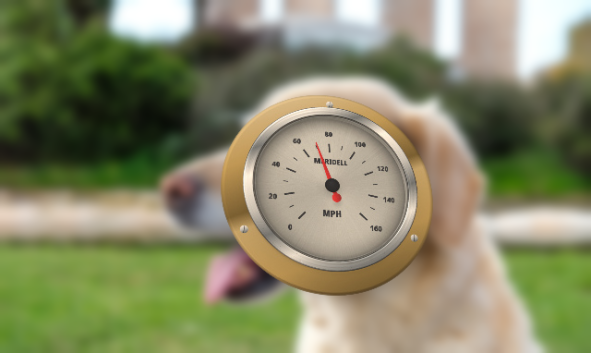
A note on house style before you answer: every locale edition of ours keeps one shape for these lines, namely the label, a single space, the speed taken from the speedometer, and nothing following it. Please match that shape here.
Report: 70 mph
